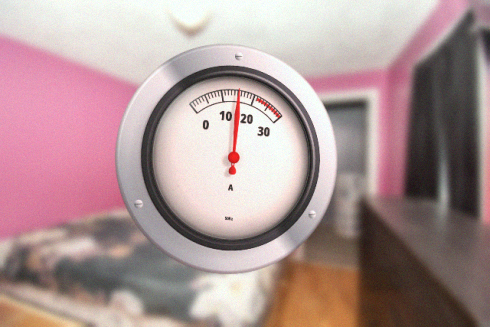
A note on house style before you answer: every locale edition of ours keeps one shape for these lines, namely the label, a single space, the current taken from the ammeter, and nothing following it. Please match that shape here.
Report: 15 A
